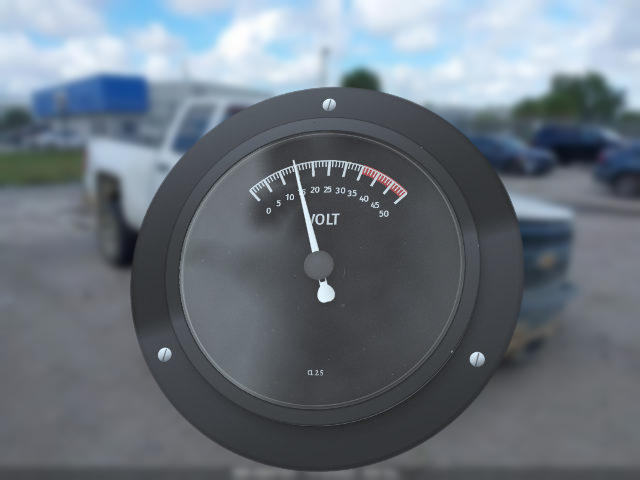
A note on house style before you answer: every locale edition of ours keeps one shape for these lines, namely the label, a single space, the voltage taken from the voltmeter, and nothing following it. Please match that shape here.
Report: 15 V
